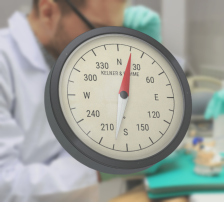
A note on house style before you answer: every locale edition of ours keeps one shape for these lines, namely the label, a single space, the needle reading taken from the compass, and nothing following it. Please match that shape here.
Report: 15 °
